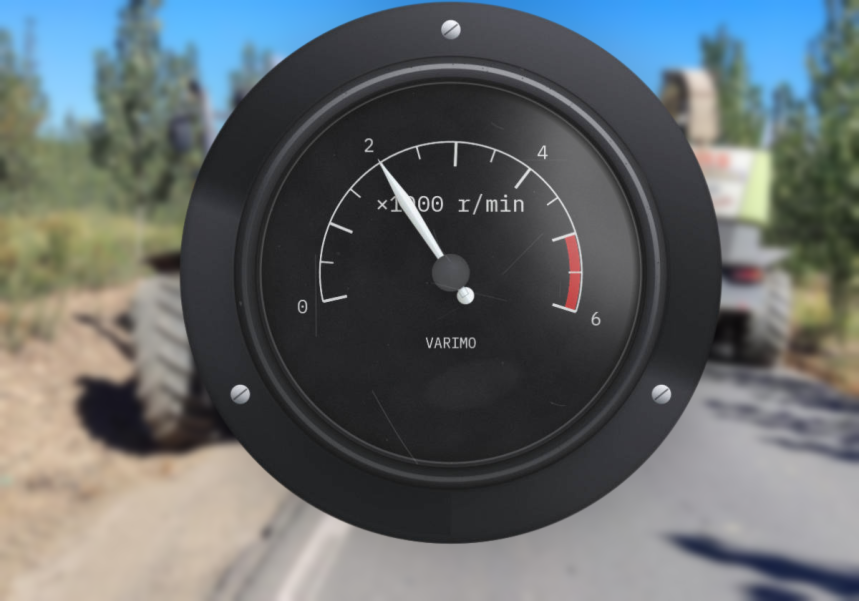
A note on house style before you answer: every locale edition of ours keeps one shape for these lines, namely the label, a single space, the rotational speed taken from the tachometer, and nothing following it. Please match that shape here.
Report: 2000 rpm
